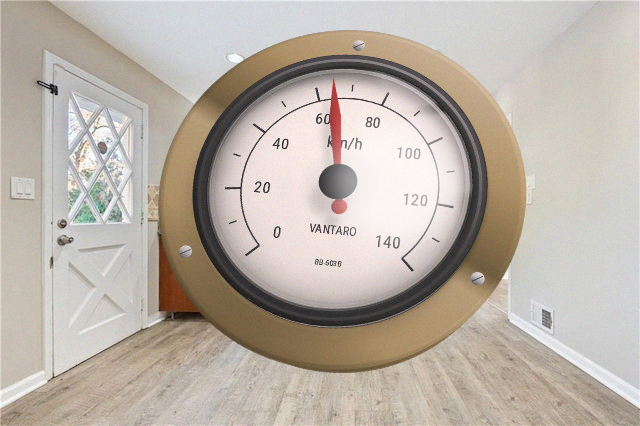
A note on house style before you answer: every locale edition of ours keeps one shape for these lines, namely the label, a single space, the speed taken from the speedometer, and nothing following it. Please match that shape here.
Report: 65 km/h
